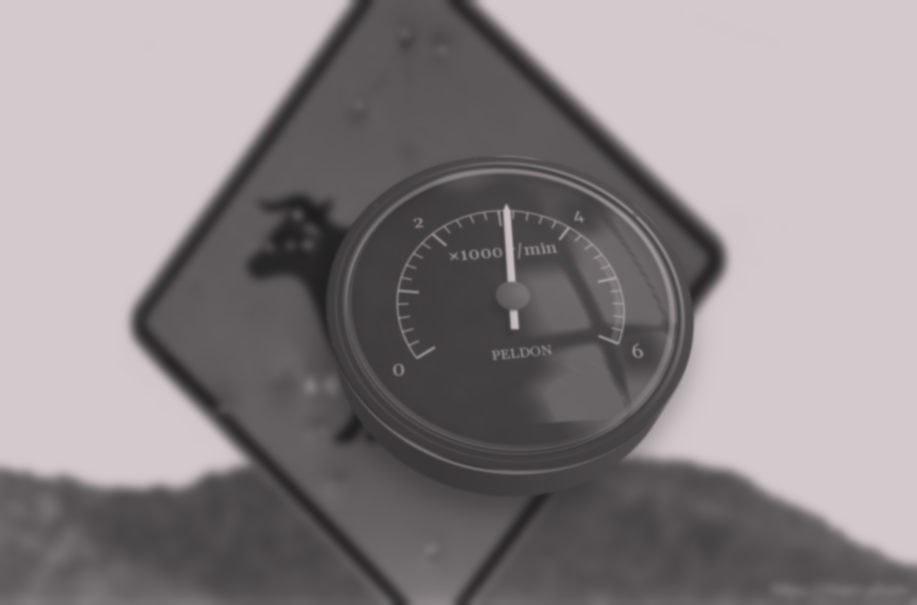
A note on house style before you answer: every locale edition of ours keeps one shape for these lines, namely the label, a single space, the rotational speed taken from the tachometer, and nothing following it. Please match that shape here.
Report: 3100 rpm
